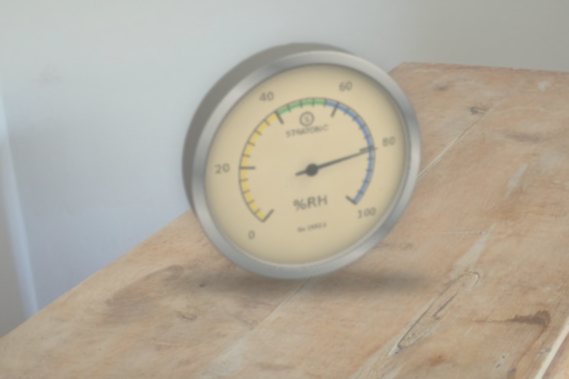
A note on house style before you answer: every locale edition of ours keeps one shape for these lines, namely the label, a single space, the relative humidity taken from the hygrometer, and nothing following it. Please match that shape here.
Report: 80 %
